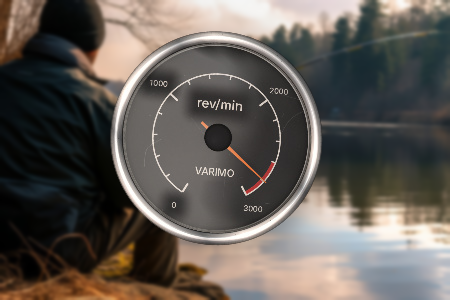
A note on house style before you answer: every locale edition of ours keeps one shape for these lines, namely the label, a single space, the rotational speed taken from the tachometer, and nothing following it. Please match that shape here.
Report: 2800 rpm
